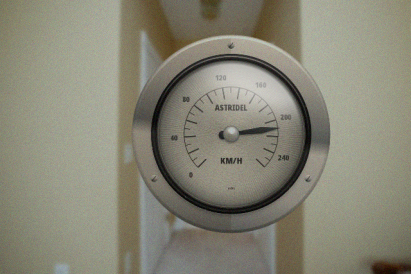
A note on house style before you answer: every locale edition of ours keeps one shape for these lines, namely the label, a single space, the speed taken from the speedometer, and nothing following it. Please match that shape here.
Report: 210 km/h
